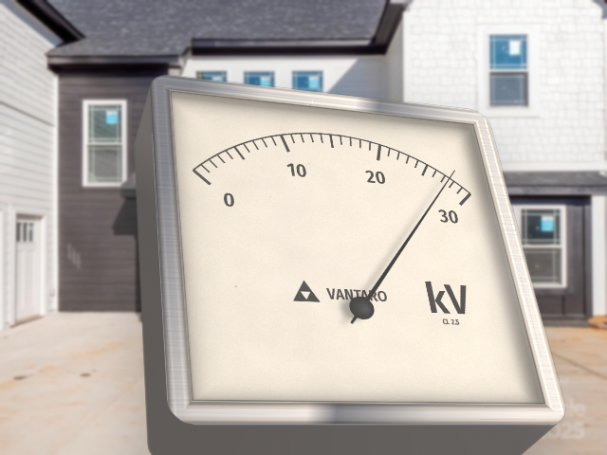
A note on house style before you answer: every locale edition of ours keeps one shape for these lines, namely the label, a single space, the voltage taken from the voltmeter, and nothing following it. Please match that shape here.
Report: 27.5 kV
